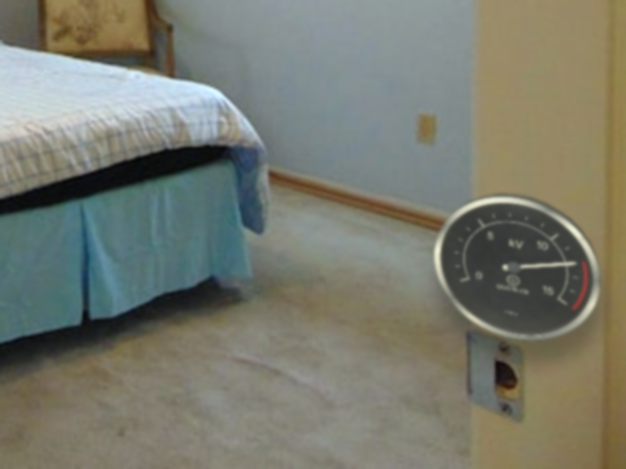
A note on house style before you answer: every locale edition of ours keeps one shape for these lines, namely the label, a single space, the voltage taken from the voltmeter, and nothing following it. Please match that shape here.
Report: 12 kV
